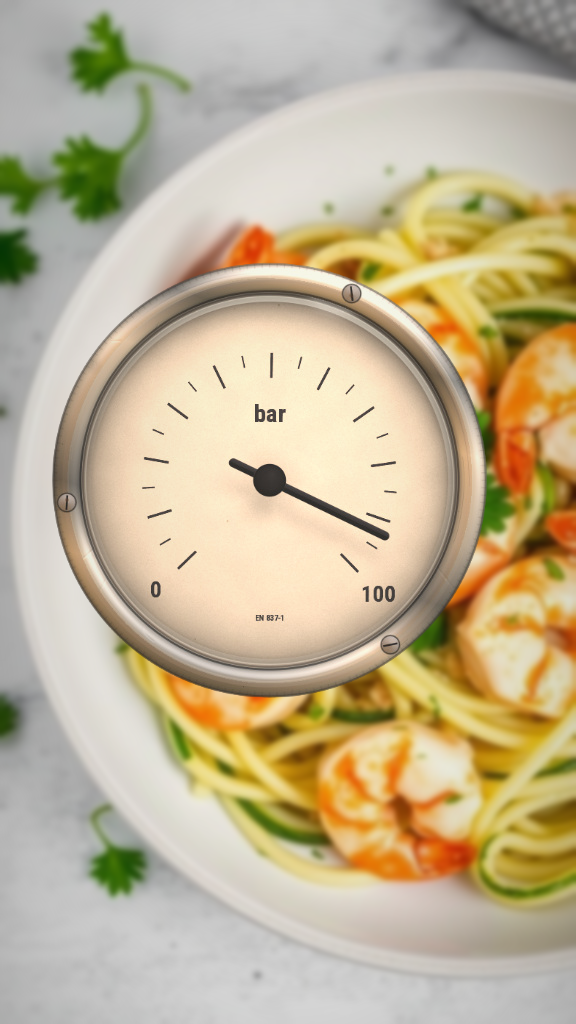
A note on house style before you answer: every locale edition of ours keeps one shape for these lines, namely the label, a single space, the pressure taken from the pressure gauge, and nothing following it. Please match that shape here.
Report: 92.5 bar
